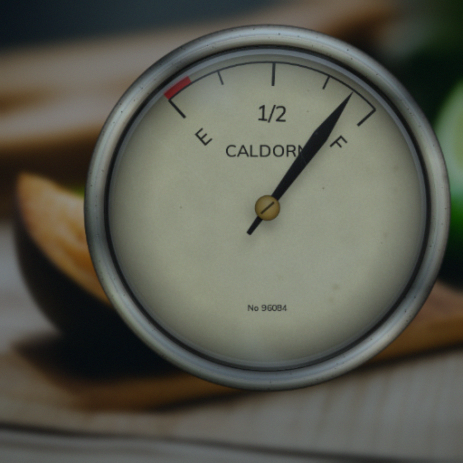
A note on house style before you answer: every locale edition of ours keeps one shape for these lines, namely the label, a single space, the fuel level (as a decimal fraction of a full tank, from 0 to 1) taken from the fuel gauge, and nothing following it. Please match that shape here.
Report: 0.875
